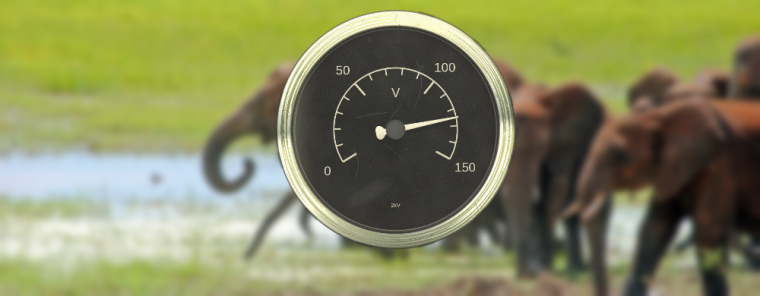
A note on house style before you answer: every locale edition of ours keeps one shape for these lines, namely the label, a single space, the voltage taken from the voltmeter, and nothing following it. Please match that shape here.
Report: 125 V
